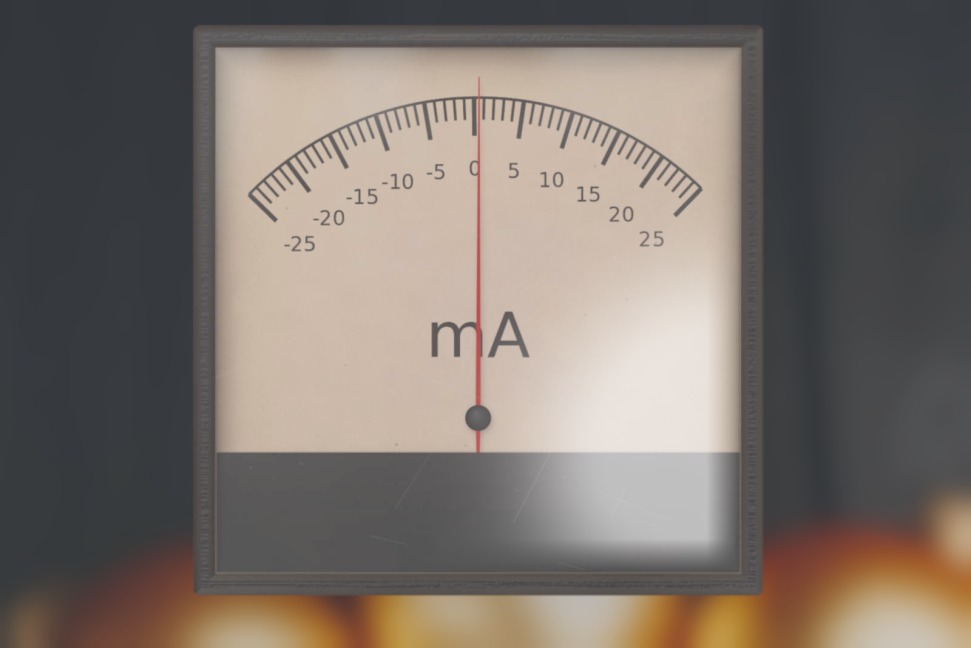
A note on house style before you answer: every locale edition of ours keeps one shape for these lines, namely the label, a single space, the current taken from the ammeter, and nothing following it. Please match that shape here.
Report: 0.5 mA
